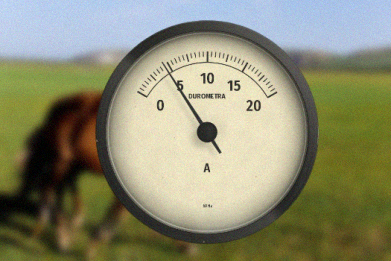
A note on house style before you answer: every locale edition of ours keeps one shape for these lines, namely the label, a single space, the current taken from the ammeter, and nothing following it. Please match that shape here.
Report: 4.5 A
